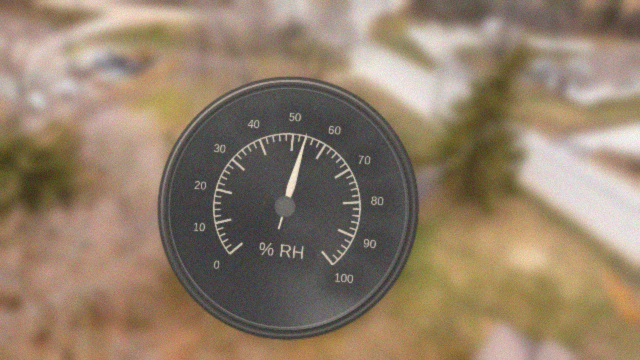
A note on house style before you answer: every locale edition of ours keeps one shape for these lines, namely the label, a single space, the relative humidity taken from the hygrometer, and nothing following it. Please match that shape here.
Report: 54 %
